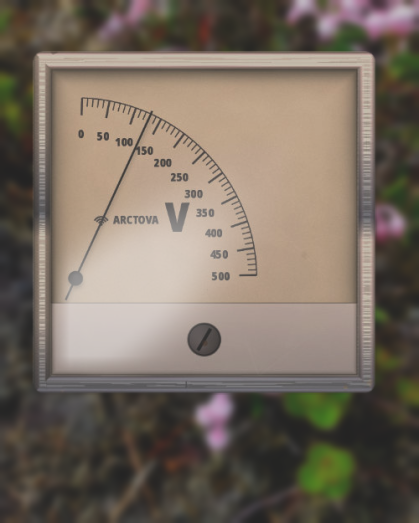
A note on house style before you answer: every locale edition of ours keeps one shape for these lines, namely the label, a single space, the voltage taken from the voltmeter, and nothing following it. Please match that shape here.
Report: 130 V
